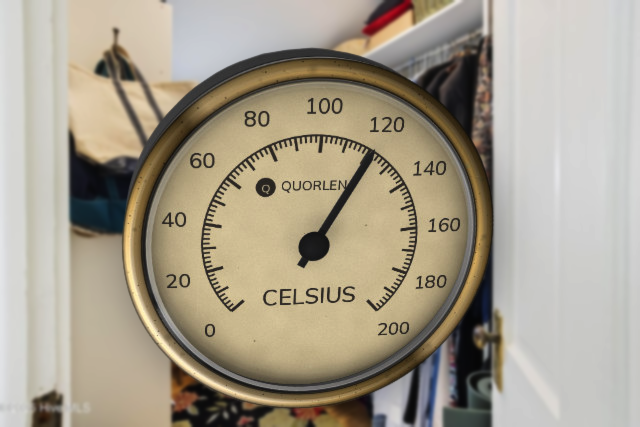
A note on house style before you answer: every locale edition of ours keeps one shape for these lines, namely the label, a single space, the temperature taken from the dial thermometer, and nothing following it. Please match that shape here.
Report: 120 °C
